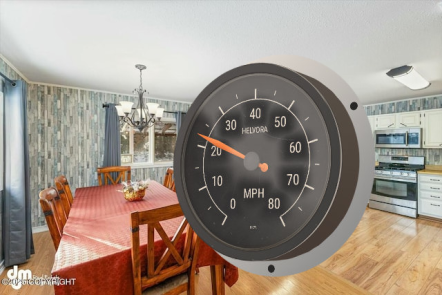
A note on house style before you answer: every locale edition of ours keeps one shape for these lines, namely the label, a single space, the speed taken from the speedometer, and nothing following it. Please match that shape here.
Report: 22.5 mph
